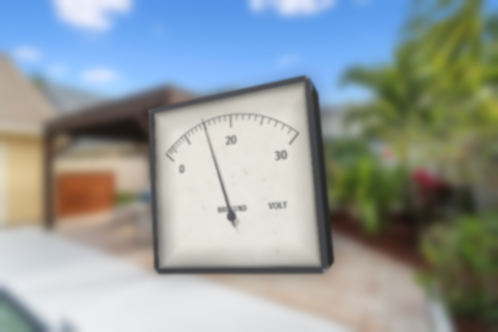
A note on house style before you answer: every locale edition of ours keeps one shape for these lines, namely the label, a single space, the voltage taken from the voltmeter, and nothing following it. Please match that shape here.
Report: 15 V
